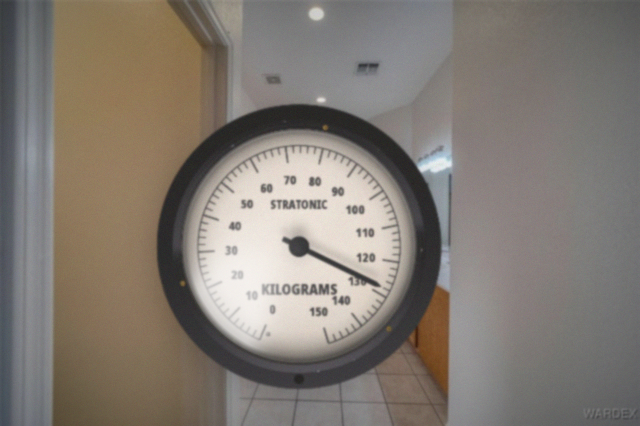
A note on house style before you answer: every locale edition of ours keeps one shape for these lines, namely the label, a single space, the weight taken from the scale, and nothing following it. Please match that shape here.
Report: 128 kg
